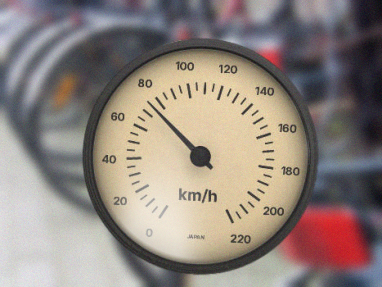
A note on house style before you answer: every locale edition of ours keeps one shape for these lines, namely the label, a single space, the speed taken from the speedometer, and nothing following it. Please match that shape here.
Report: 75 km/h
